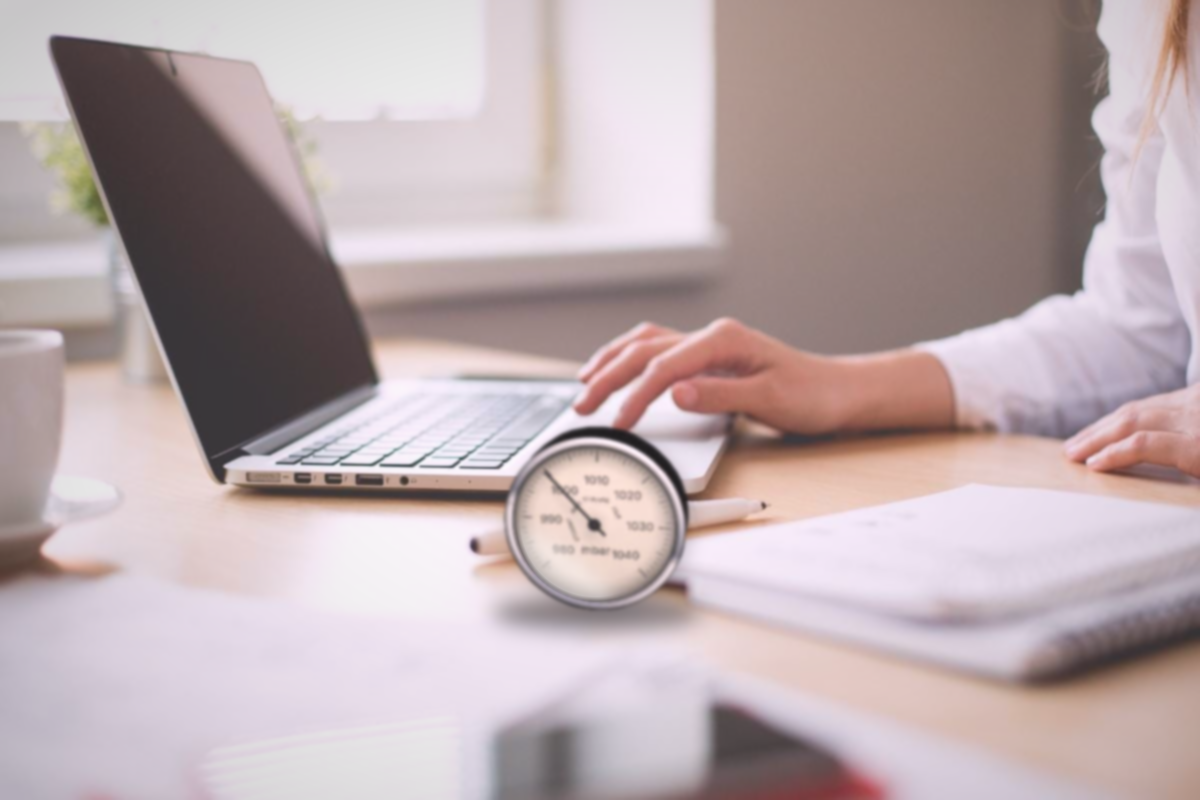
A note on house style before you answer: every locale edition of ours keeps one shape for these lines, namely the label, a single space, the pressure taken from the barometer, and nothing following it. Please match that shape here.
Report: 1000 mbar
